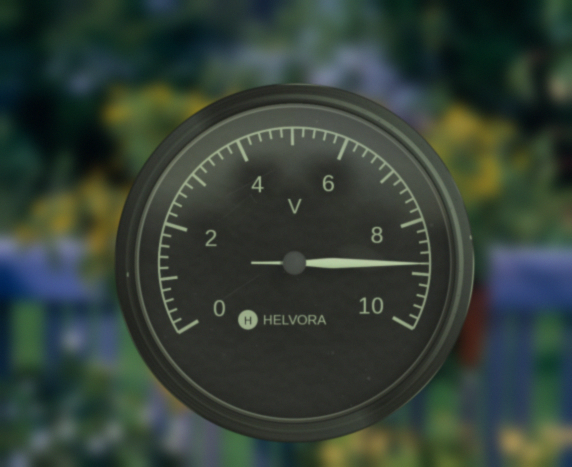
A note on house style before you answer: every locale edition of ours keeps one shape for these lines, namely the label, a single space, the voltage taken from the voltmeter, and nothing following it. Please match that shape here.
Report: 8.8 V
